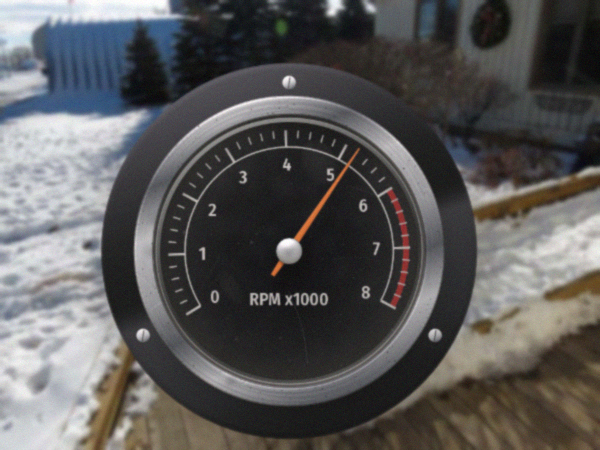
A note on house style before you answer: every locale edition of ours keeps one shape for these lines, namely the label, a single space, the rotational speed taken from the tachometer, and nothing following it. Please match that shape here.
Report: 5200 rpm
